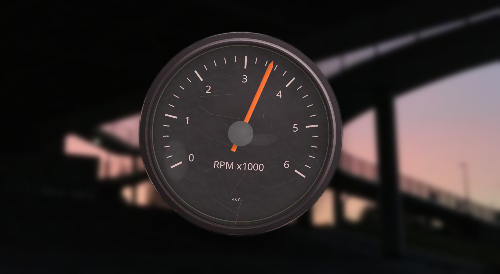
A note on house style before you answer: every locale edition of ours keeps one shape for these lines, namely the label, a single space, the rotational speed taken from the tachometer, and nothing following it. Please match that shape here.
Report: 3500 rpm
